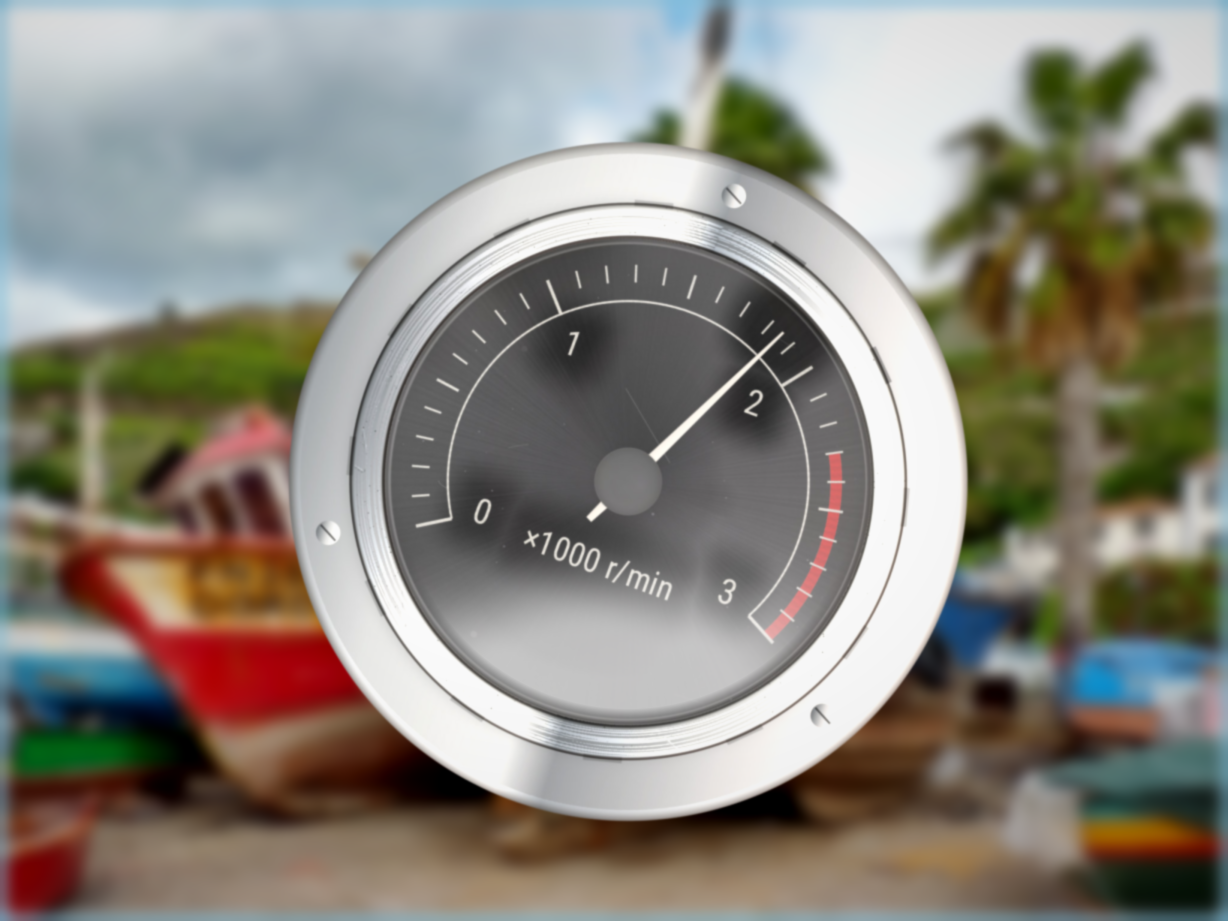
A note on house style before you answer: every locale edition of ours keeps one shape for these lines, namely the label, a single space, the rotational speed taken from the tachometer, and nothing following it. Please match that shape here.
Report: 1850 rpm
